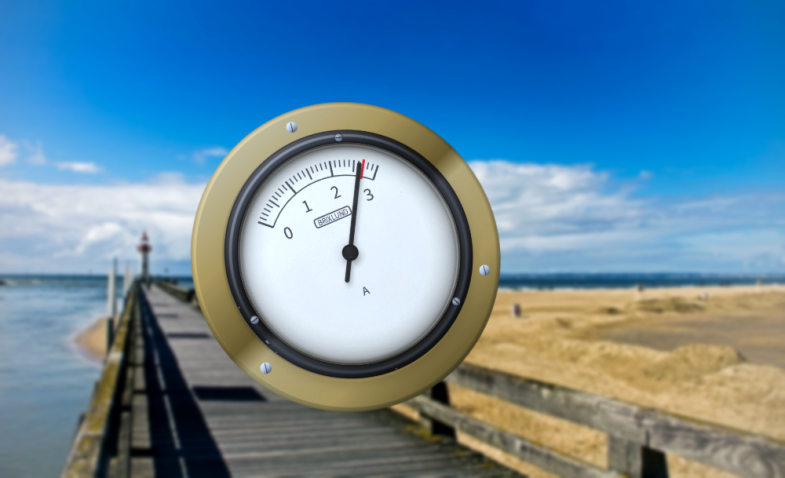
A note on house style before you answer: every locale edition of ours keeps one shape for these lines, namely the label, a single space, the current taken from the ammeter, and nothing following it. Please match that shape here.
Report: 2.6 A
